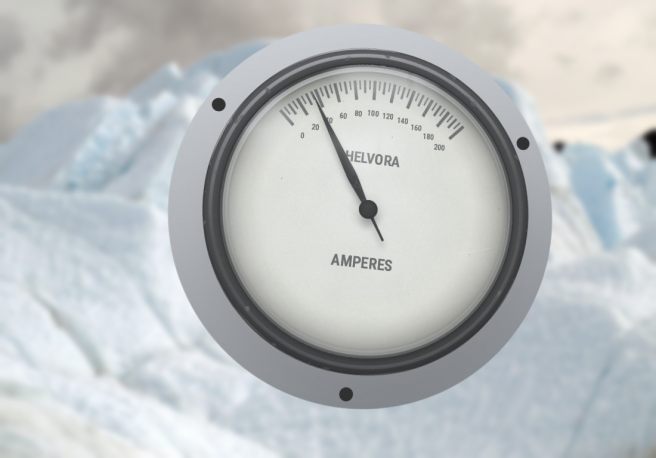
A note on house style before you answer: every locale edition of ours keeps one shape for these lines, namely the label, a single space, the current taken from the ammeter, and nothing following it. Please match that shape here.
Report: 35 A
